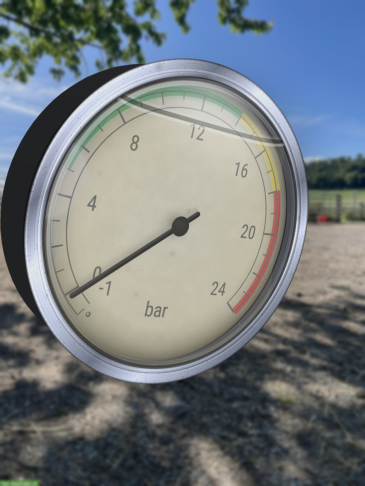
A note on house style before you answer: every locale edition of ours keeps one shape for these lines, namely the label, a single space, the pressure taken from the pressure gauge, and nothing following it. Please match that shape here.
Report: 0 bar
